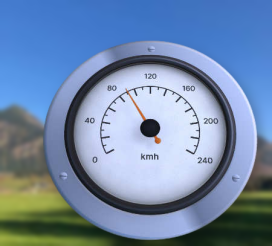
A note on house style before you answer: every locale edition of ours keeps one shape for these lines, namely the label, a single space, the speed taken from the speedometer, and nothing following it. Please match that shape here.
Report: 90 km/h
